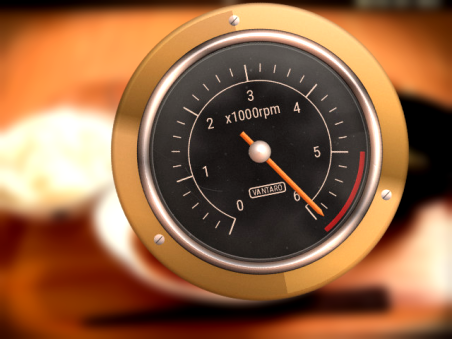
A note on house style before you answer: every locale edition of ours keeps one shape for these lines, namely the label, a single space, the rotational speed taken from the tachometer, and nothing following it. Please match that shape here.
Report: 5900 rpm
